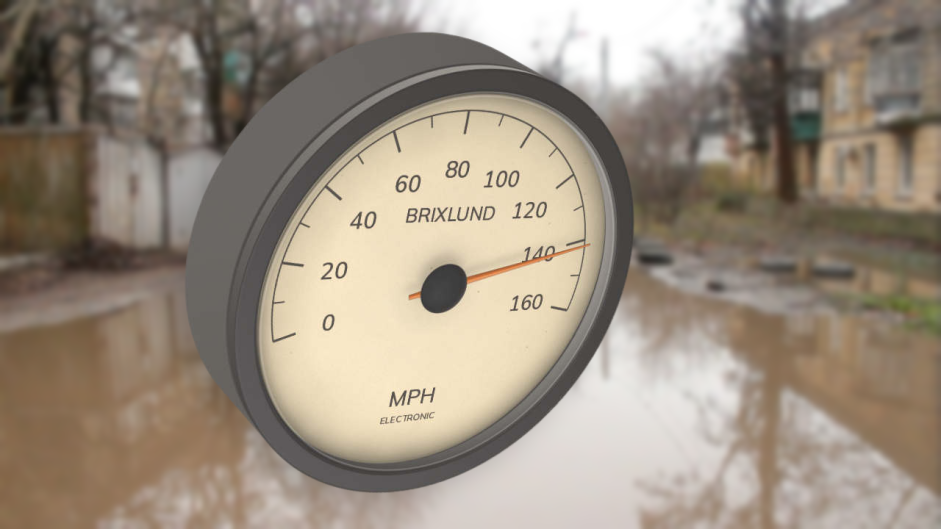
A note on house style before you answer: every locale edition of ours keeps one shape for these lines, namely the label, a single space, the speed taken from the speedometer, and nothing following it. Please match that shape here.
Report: 140 mph
